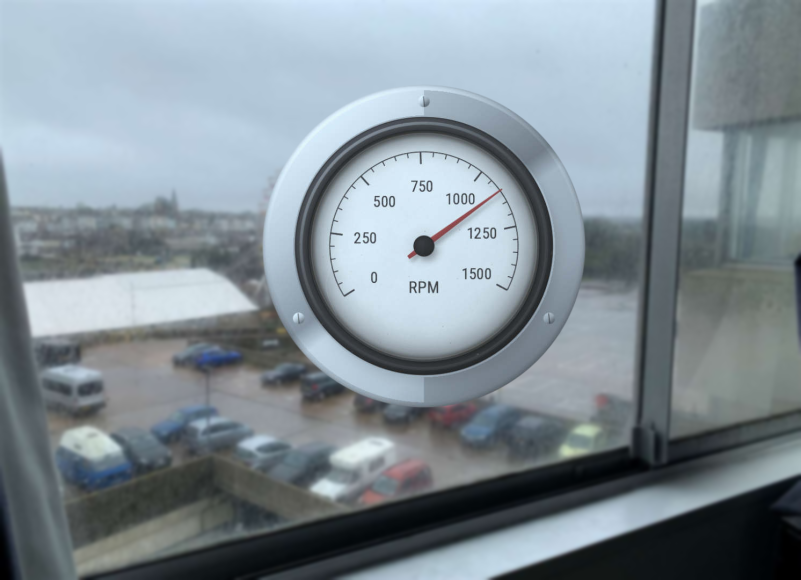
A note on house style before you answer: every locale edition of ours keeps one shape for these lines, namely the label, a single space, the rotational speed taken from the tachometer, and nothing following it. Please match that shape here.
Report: 1100 rpm
